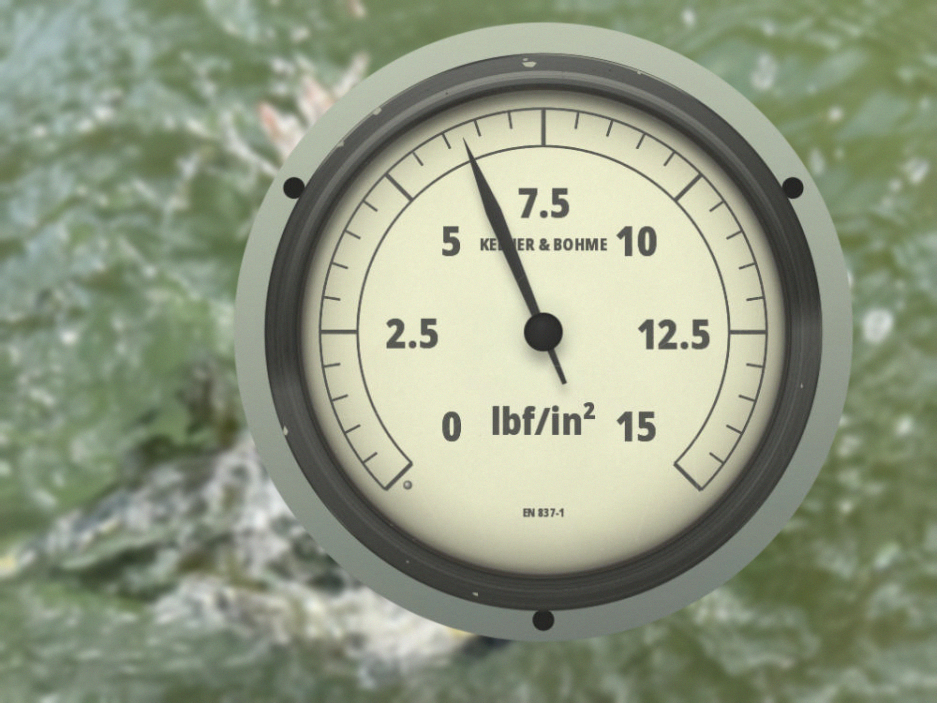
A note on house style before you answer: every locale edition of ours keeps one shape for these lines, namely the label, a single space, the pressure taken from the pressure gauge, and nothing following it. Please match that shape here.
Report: 6.25 psi
